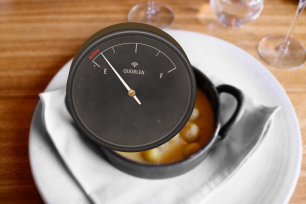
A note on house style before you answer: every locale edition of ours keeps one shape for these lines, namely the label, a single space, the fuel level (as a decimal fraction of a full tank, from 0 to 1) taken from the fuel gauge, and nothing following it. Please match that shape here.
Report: 0.125
